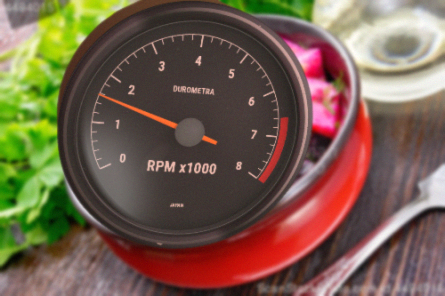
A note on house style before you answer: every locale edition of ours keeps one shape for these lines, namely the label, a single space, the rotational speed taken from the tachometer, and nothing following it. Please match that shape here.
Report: 1600 rpm
